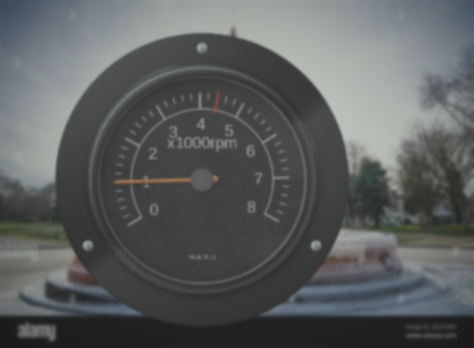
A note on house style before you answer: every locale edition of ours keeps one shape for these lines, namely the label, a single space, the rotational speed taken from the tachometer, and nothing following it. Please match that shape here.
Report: 1000 rpm
